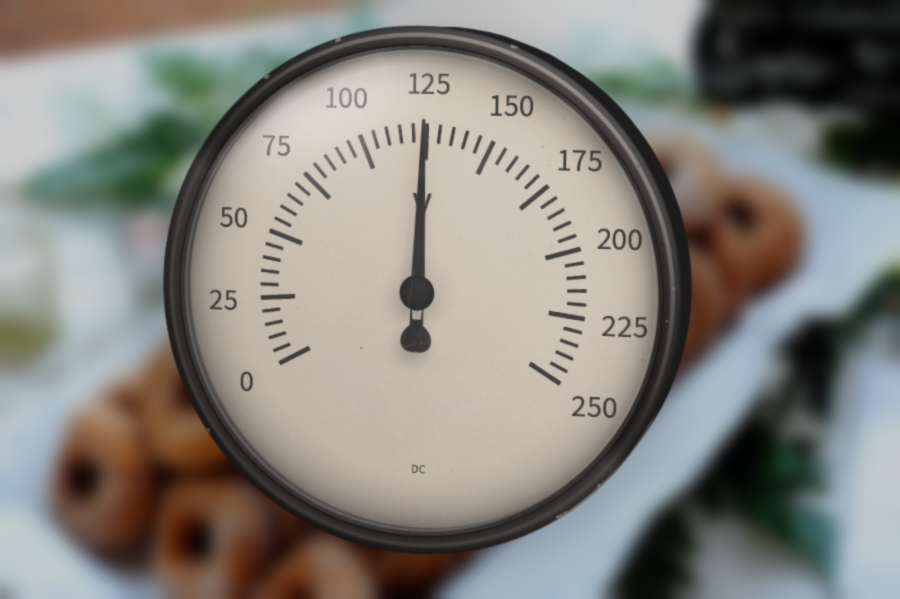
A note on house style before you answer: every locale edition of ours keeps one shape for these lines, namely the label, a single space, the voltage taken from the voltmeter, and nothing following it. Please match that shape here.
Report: 125 V
